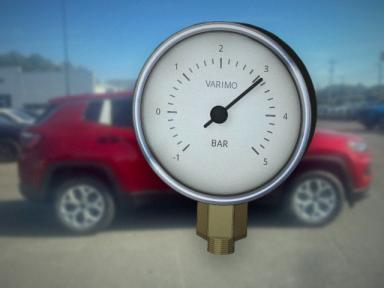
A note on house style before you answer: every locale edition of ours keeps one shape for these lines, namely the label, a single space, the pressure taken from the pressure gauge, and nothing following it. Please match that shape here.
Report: 3.1 bar
